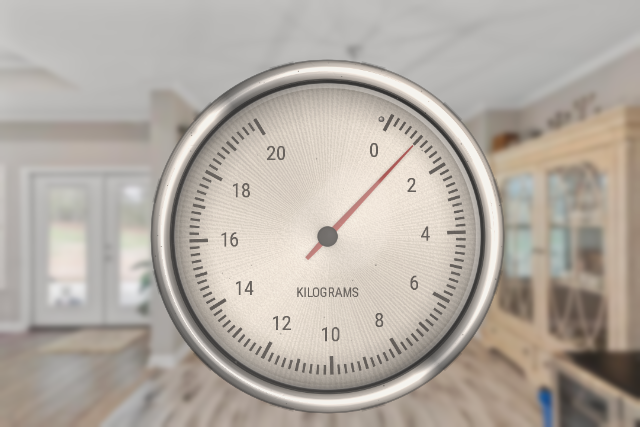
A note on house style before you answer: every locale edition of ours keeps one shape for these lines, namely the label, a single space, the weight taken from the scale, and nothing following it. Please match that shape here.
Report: 1 kg
